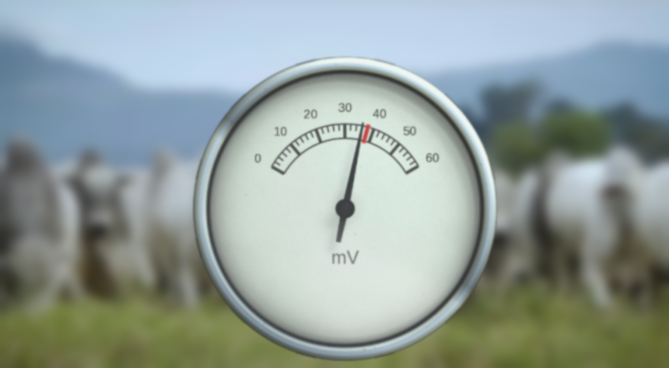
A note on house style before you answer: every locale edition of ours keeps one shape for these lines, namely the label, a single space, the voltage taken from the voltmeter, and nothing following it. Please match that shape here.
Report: 36 mV
